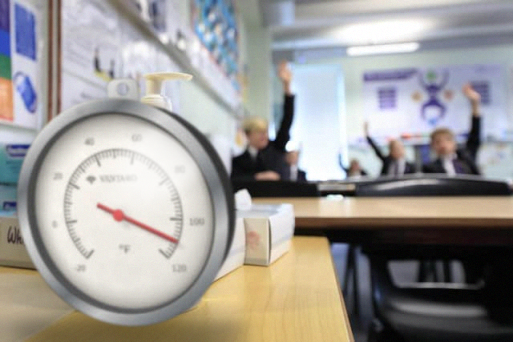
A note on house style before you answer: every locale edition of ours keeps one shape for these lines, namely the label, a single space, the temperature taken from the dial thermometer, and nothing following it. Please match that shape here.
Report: 110 °F
